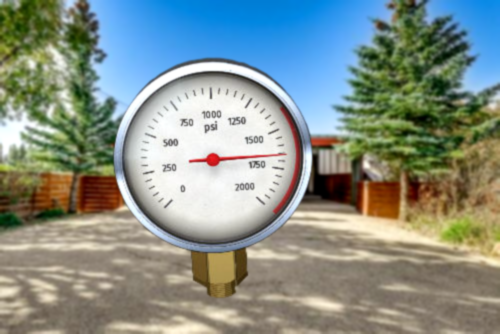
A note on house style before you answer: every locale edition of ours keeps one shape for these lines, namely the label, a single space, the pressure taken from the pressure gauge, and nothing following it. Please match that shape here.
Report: 1650 psi
